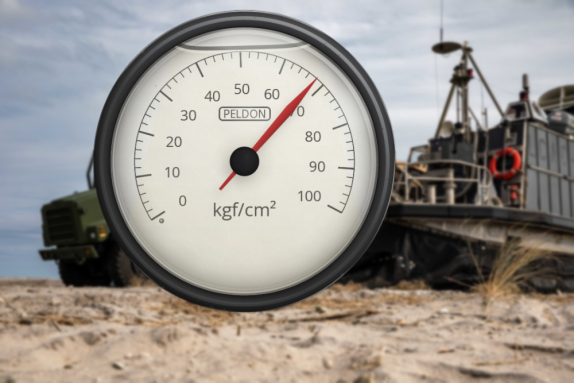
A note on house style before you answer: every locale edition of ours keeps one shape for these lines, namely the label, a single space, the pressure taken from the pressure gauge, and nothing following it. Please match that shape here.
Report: 68 kg/cm²
